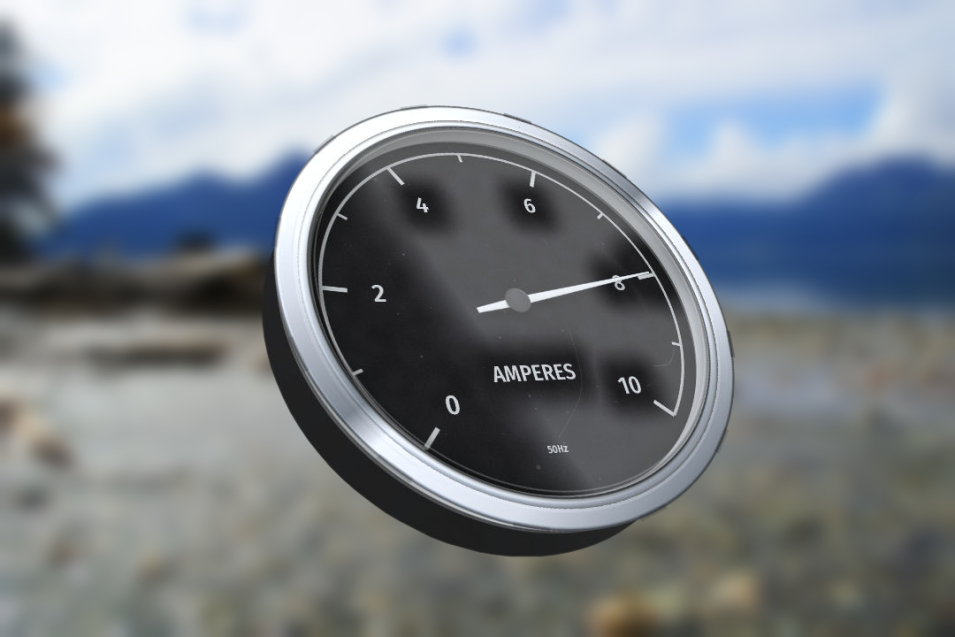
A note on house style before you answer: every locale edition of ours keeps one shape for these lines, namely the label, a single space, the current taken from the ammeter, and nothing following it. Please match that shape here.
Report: 8 A
